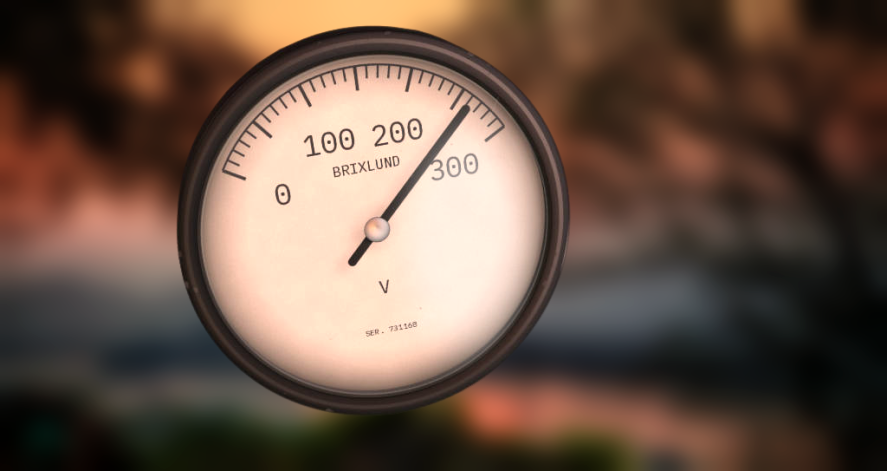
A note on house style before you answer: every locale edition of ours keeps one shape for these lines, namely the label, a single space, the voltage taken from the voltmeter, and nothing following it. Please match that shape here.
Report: 260 V
